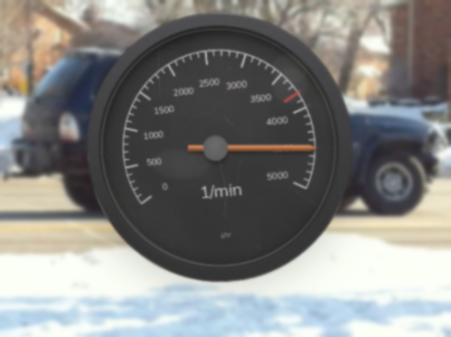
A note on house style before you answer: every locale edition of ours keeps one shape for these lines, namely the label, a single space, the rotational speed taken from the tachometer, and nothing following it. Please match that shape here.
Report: 4500 rpm
